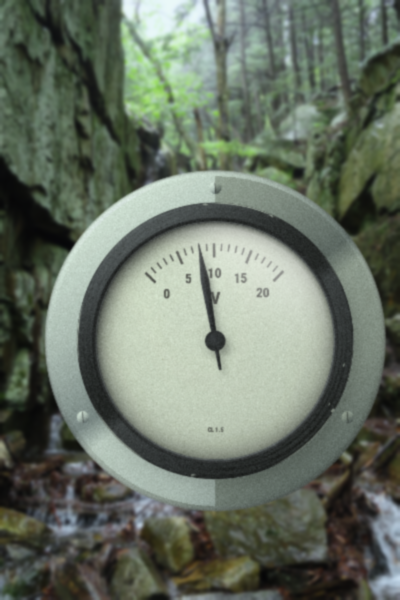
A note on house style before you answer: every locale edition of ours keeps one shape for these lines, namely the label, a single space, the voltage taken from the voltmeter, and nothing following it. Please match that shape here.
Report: 8 V
